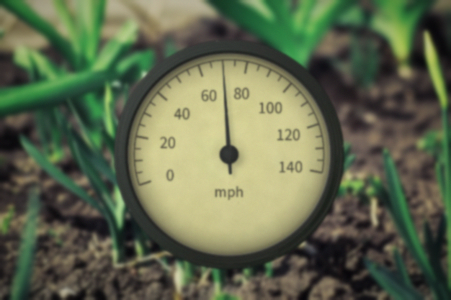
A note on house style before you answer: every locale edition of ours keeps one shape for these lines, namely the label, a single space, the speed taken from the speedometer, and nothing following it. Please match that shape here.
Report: 70 mph
